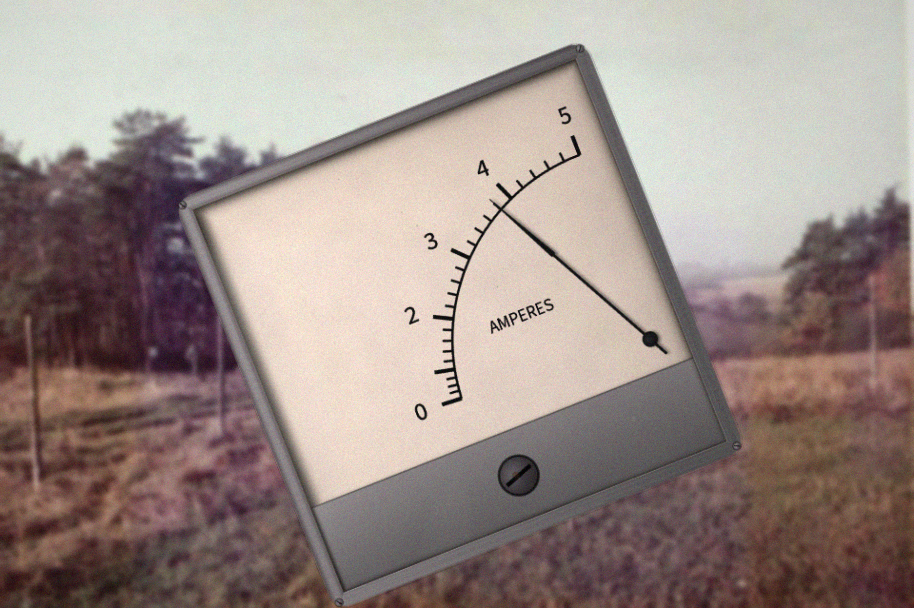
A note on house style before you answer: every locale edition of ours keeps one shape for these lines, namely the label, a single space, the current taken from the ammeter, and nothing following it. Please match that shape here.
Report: 3.8 A
